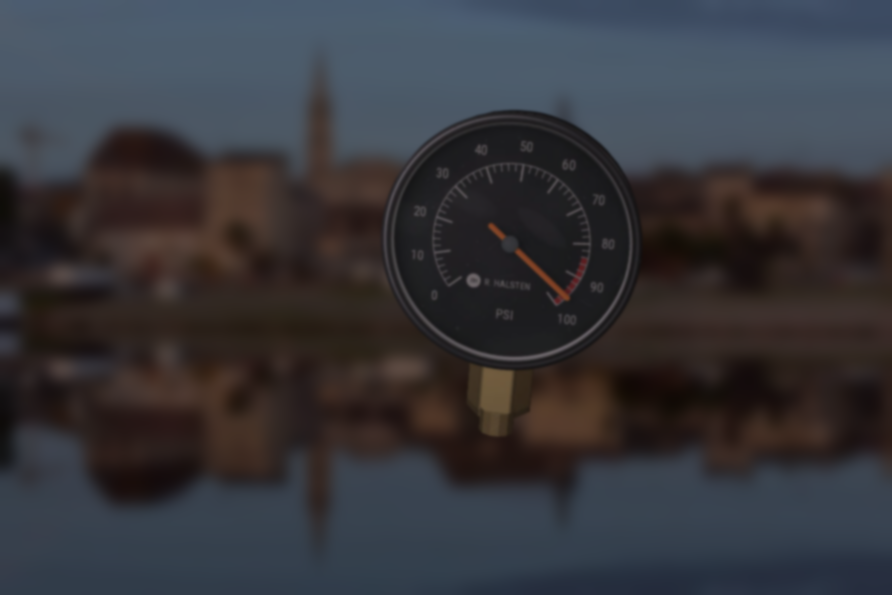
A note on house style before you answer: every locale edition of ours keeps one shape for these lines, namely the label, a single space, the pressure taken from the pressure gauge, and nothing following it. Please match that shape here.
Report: 96 psi
